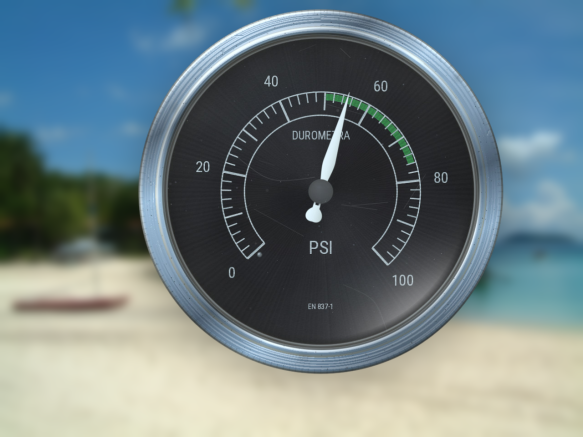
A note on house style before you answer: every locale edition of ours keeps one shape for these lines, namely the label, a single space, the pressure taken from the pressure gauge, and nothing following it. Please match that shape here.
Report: 55 psi
